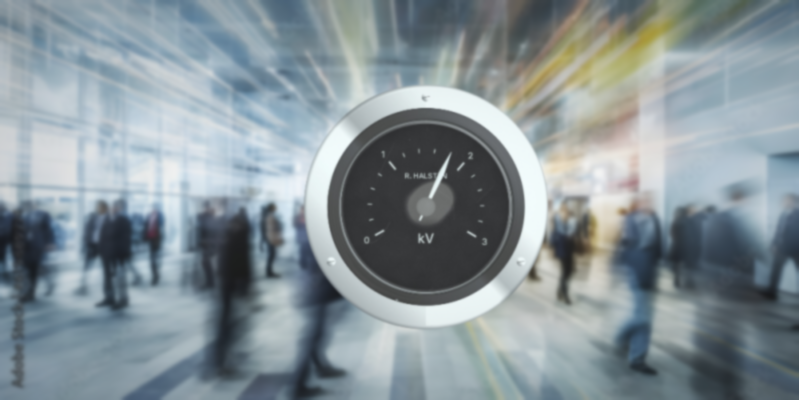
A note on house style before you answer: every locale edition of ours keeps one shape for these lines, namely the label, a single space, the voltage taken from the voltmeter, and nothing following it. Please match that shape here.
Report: 1.8 kV
